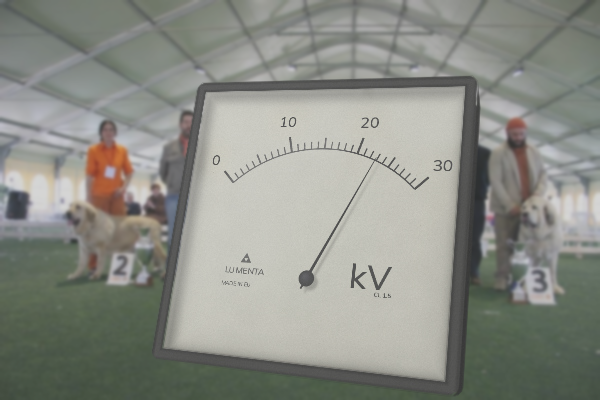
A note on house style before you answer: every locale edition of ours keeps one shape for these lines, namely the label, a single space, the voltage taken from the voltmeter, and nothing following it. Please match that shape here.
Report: 23 kV
